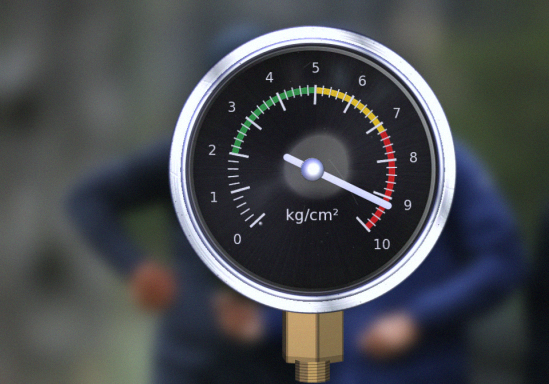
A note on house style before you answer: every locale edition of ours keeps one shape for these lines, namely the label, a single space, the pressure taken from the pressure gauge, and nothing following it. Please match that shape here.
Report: 9.2 kg/cm²
